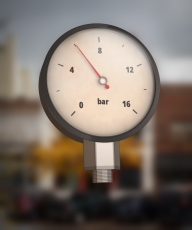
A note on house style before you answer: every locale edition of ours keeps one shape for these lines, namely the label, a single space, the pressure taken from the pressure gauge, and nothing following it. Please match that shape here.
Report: 6 bar
